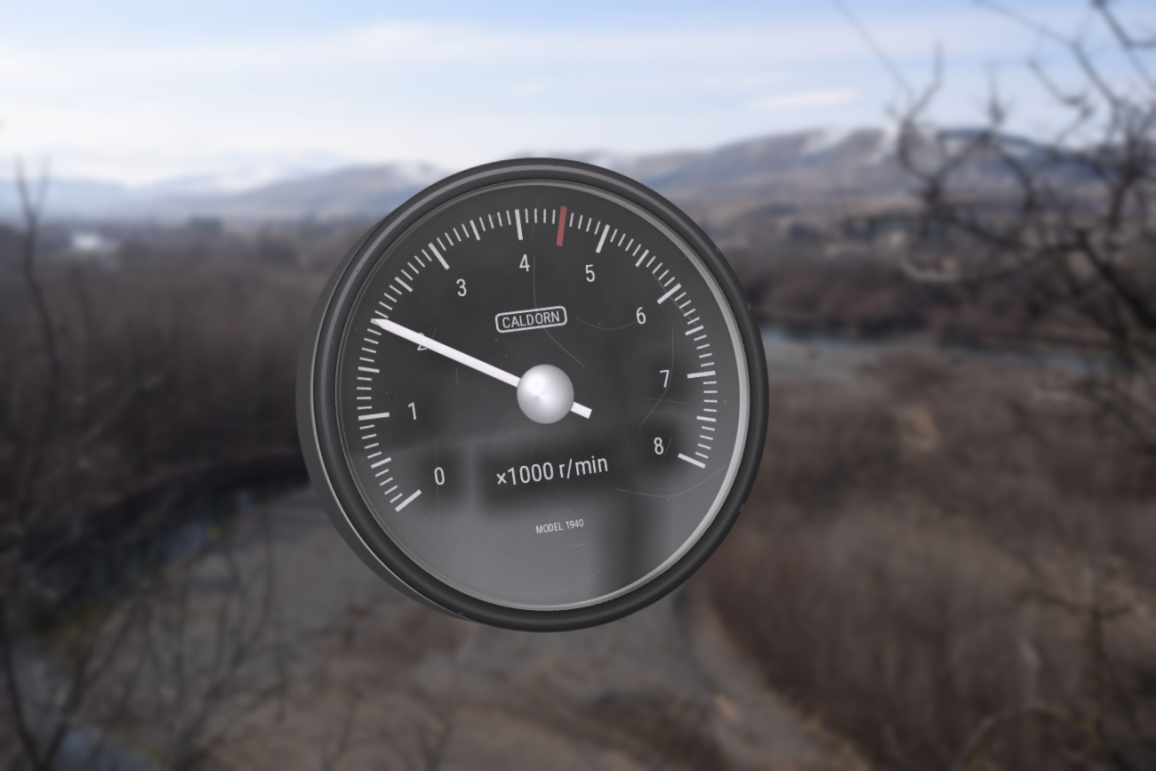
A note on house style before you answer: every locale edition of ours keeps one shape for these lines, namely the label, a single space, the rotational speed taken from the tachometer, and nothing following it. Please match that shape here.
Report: 2000 rpm
